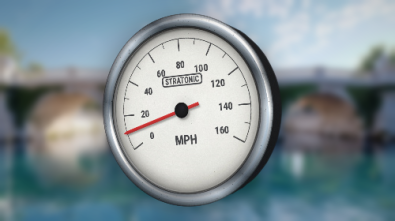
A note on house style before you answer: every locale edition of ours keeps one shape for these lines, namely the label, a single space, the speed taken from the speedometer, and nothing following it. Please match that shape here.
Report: 10 mph
